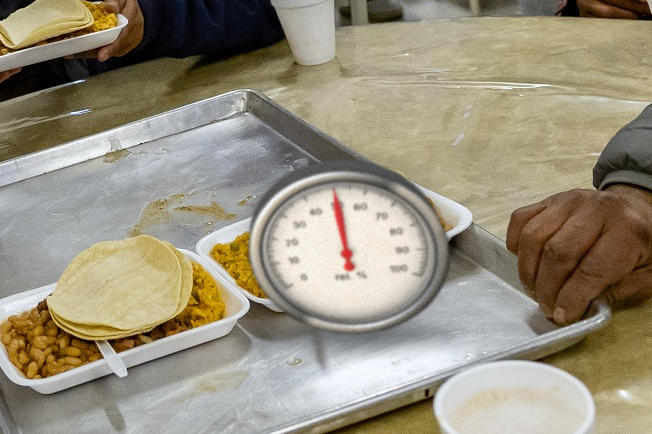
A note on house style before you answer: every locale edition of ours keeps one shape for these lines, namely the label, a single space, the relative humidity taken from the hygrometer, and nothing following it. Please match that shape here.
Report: 50 %
